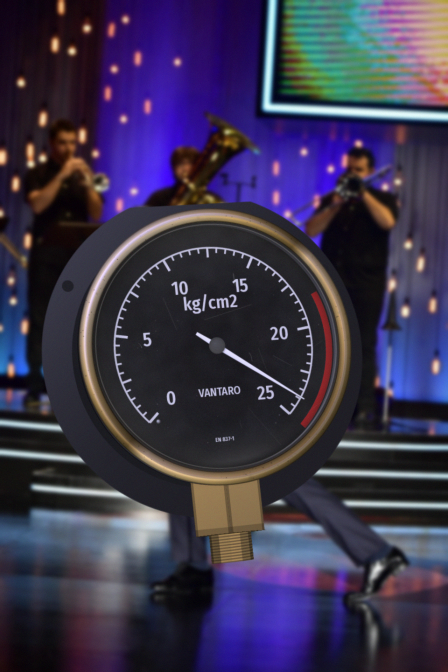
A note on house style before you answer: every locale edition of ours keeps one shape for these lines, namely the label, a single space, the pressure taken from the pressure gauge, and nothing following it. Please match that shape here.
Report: 24 kg/cm²
